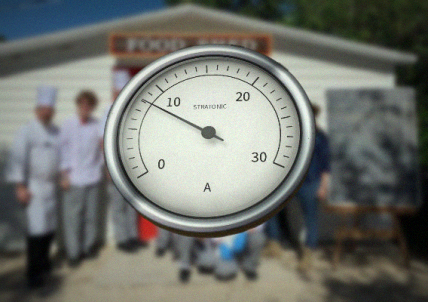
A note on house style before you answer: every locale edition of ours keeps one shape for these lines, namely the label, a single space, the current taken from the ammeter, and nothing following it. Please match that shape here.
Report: 8 A
